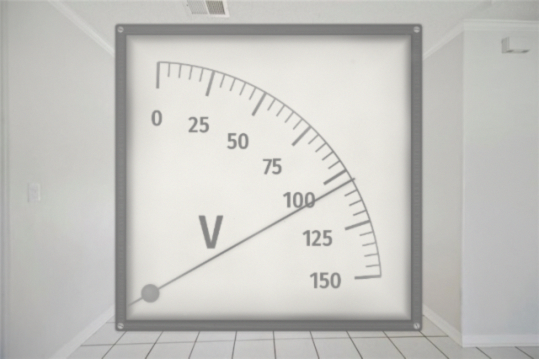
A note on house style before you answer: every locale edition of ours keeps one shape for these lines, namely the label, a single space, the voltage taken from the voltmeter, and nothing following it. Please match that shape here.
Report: 105 V
